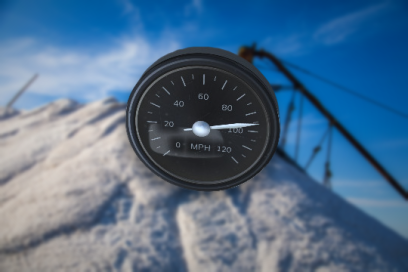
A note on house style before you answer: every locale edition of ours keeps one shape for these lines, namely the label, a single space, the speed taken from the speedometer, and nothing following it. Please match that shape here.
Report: 95 mph
